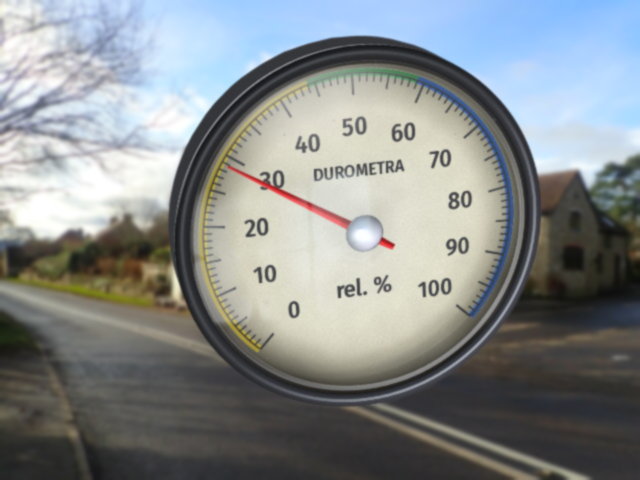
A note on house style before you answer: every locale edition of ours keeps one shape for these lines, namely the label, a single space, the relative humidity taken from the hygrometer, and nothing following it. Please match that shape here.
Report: 29 %
